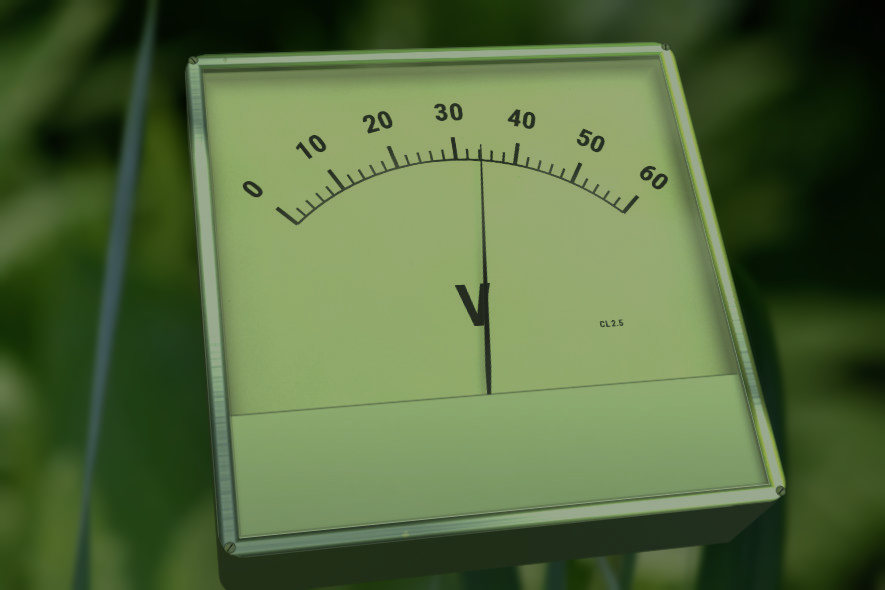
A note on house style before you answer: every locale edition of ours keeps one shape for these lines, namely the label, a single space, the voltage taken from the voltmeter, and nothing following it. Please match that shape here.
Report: 34 V
